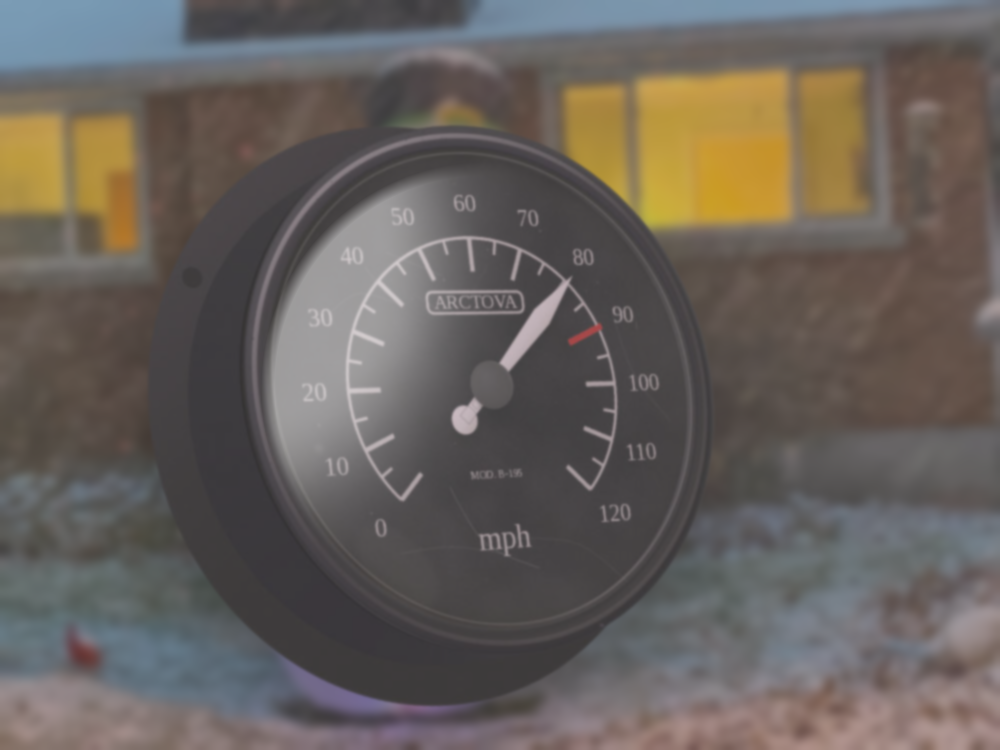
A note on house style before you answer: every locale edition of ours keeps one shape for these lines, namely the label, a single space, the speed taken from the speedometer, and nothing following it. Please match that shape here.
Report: 80 mph
